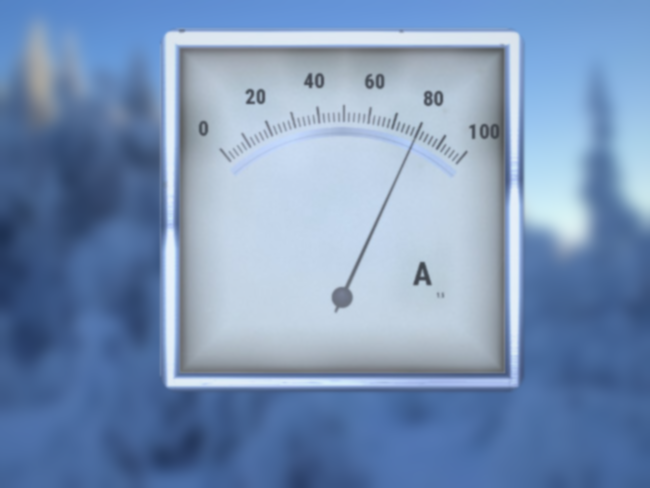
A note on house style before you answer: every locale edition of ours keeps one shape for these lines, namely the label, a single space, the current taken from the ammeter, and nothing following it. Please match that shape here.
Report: 80 A
